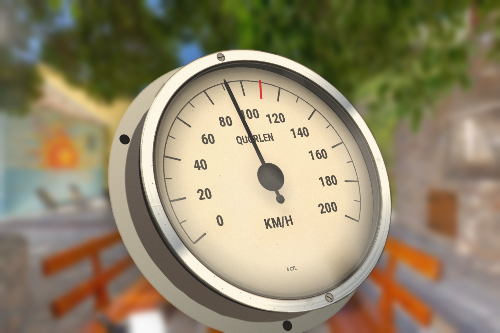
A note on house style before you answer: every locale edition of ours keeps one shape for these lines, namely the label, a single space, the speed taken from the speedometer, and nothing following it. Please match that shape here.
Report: 90 km/h
